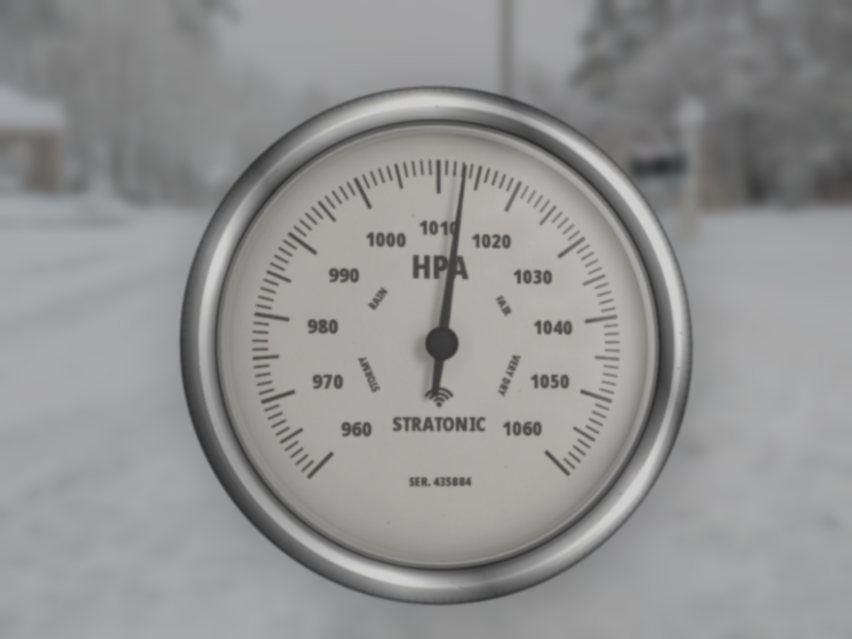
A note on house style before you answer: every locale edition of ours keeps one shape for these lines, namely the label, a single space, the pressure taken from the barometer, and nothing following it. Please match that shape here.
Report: 1013 hPa
